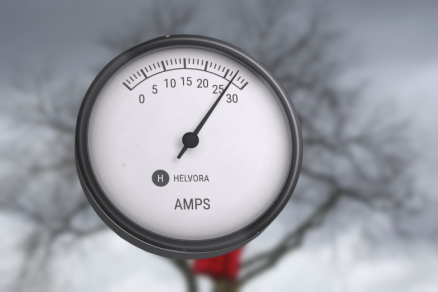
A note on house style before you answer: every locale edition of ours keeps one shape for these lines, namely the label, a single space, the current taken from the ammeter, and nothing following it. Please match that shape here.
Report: 27 A
